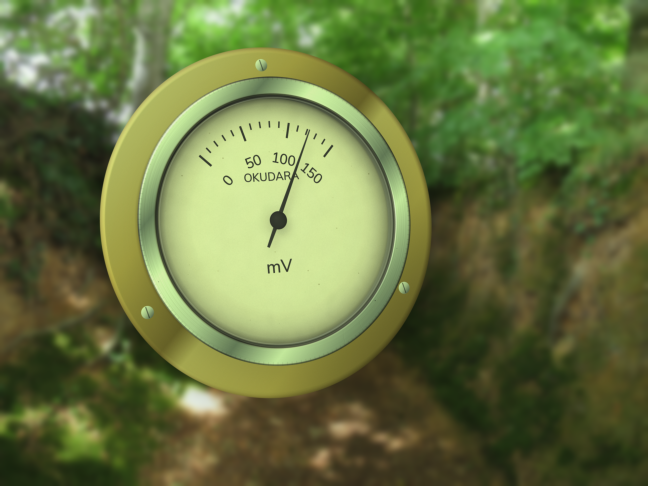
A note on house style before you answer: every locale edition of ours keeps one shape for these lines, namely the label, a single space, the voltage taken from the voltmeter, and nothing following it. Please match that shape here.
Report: 120 mV
